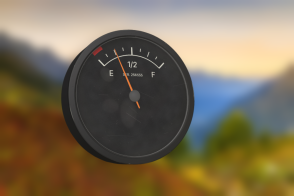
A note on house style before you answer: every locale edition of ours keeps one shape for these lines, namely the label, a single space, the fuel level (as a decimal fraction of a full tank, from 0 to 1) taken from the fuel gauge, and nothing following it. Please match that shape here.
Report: 0.25
